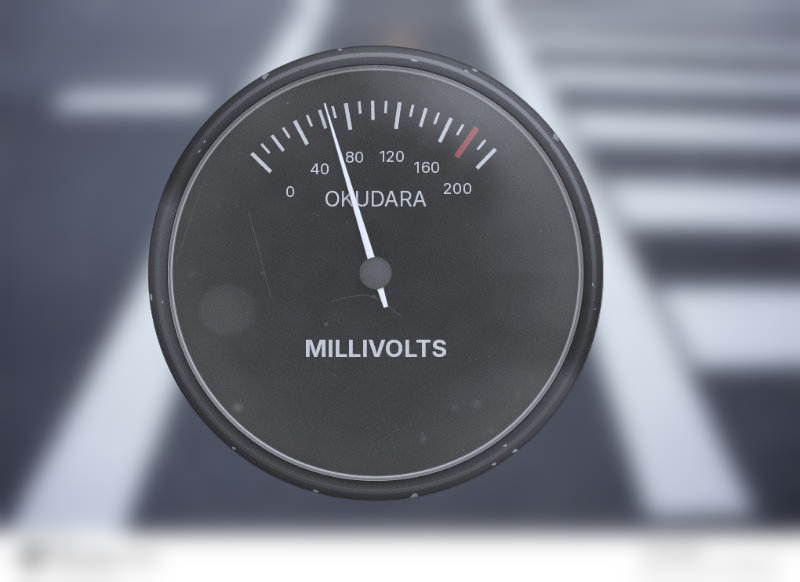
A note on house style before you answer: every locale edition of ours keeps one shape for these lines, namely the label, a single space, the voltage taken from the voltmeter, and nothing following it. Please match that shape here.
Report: 65 mV
